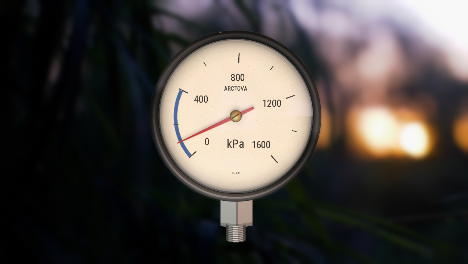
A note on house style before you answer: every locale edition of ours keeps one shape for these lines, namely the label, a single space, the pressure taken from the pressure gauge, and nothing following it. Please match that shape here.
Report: 100 kPa
